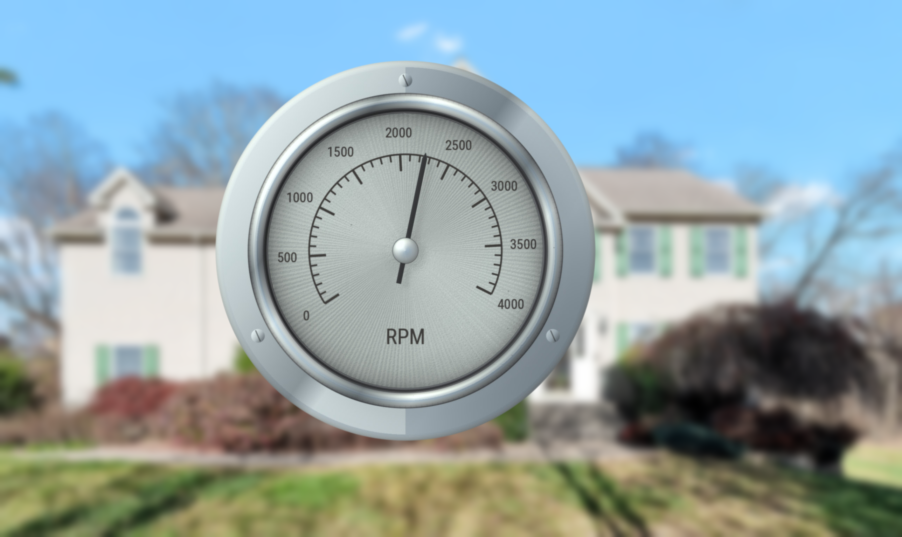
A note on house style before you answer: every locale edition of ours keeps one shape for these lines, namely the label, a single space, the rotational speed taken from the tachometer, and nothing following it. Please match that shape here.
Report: 2250 rpm
